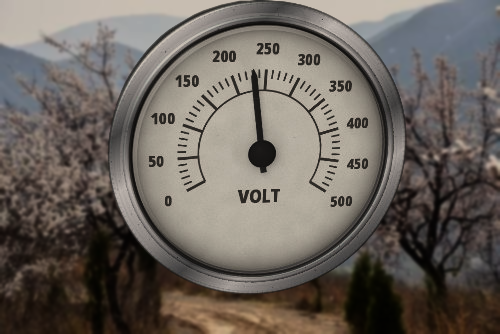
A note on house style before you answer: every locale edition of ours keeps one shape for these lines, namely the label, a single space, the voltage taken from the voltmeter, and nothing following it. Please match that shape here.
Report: 230 V
